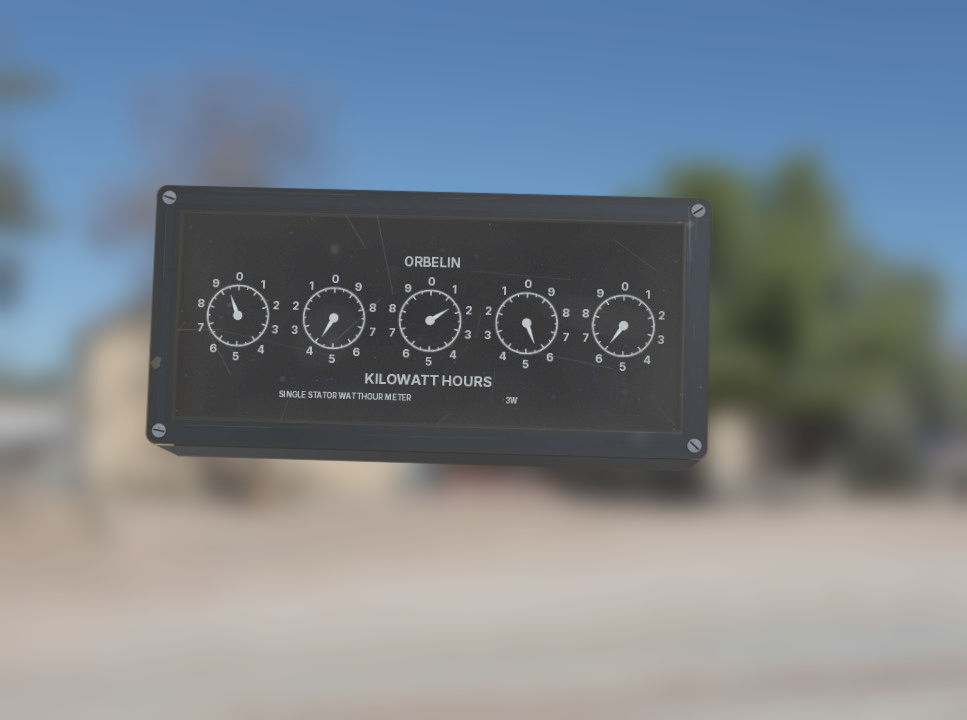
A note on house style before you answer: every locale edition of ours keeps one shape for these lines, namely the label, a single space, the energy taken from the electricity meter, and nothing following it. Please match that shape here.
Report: 94156 kWh
